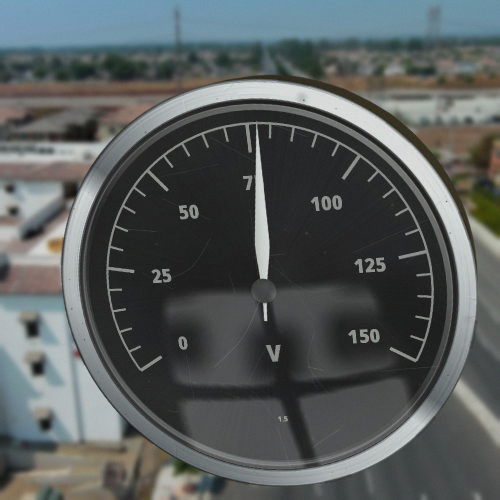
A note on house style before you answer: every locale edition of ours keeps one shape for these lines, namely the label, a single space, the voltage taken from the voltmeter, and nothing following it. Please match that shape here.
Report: 77.5 V
